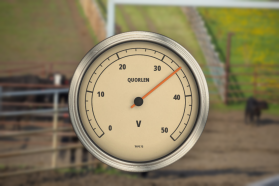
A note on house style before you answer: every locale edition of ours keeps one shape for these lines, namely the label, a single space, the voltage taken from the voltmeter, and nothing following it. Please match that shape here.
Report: 34 V
